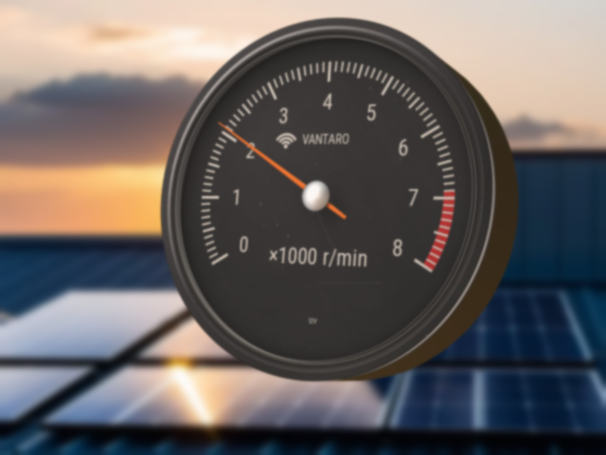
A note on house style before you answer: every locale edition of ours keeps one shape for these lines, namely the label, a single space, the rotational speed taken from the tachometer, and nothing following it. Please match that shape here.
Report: 2100 rpm
